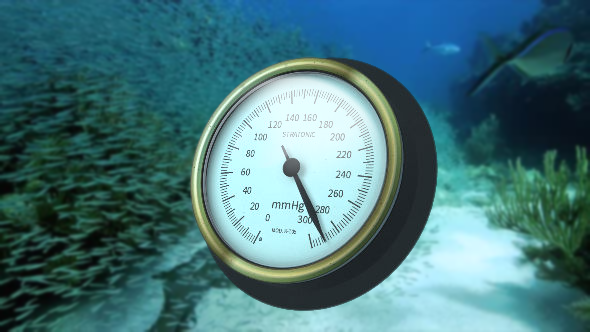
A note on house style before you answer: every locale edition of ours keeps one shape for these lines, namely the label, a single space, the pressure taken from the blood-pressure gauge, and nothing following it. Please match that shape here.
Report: 290 mmHg
